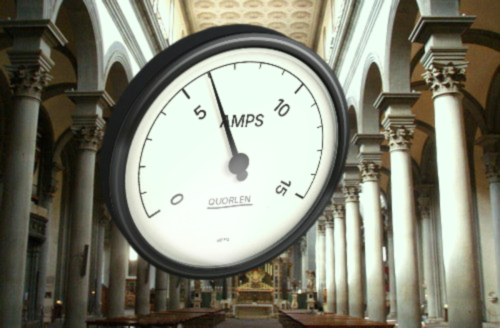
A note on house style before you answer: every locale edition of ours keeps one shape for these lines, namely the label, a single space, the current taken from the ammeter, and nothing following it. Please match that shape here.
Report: 6 A
